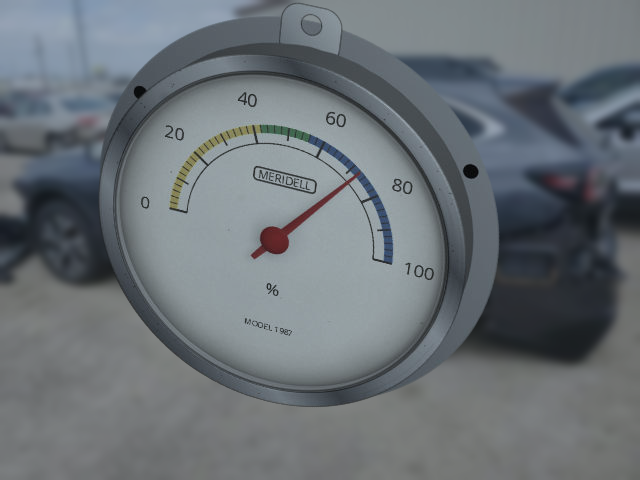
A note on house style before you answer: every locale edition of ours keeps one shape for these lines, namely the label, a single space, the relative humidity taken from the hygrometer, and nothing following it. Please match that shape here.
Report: 72 %
